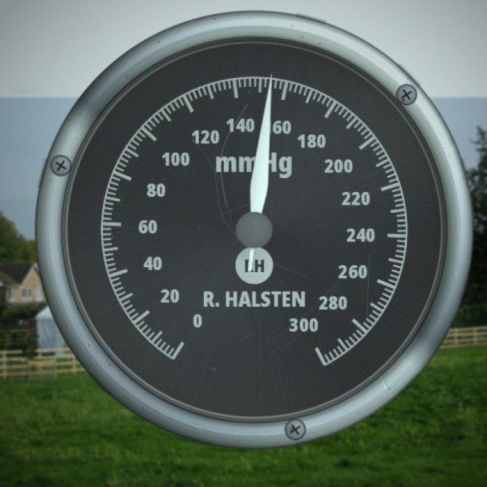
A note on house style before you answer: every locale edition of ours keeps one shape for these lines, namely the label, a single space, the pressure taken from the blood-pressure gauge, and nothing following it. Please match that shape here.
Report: 154 mmHg
